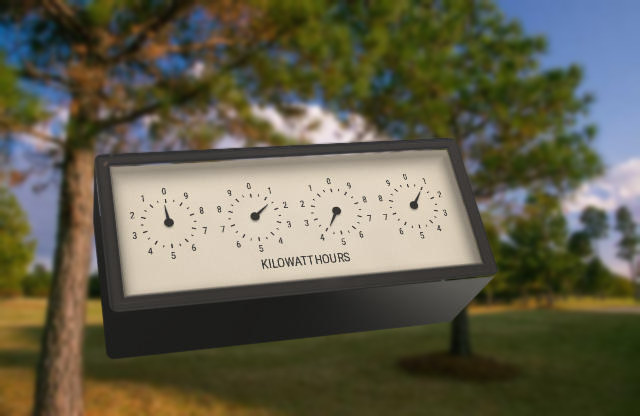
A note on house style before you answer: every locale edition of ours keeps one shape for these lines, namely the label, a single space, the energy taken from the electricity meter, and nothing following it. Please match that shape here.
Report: 141 kWh
